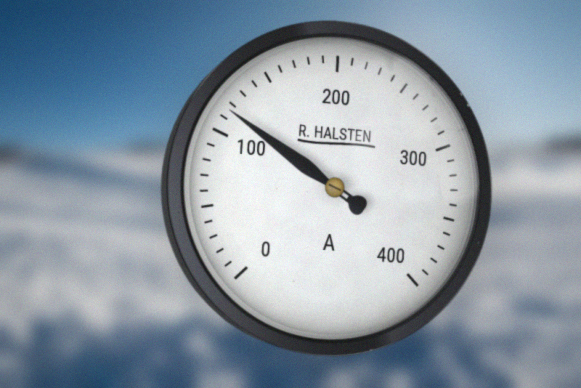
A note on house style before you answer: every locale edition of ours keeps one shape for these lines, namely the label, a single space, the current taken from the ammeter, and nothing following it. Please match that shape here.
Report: 115 A
